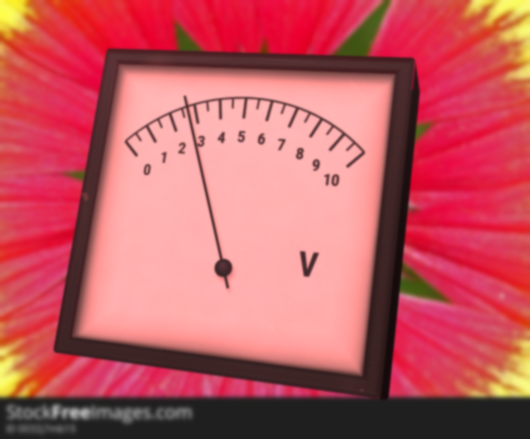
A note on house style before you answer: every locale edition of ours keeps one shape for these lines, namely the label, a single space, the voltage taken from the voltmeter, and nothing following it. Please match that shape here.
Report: 2.75 V
